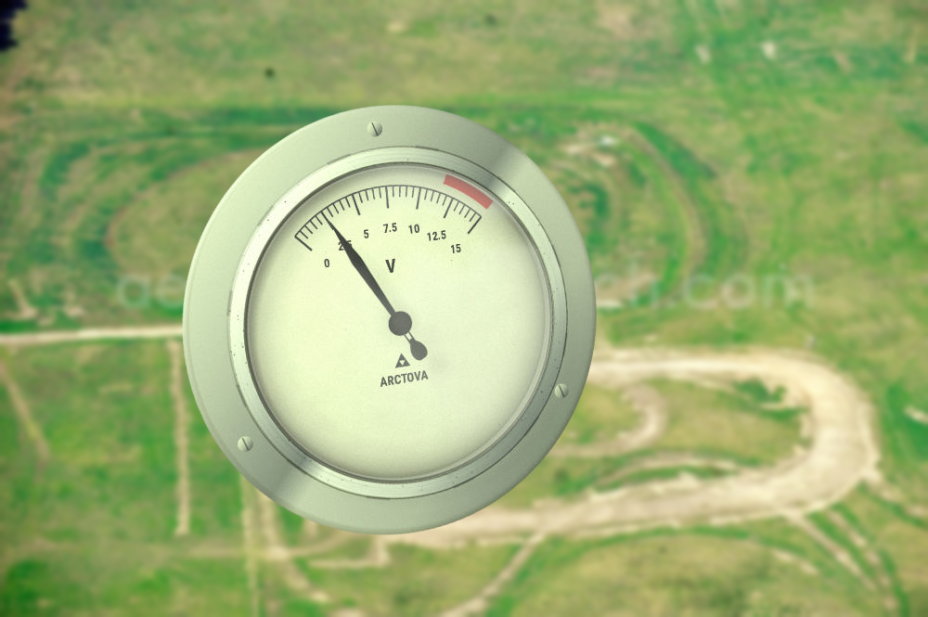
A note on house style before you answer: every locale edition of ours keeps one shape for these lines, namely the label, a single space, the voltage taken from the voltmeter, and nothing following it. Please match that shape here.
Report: 2.5 V
